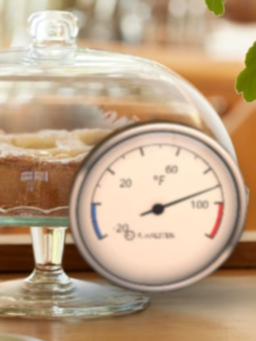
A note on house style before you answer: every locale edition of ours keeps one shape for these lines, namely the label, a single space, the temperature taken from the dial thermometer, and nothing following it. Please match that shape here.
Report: 90 °F
